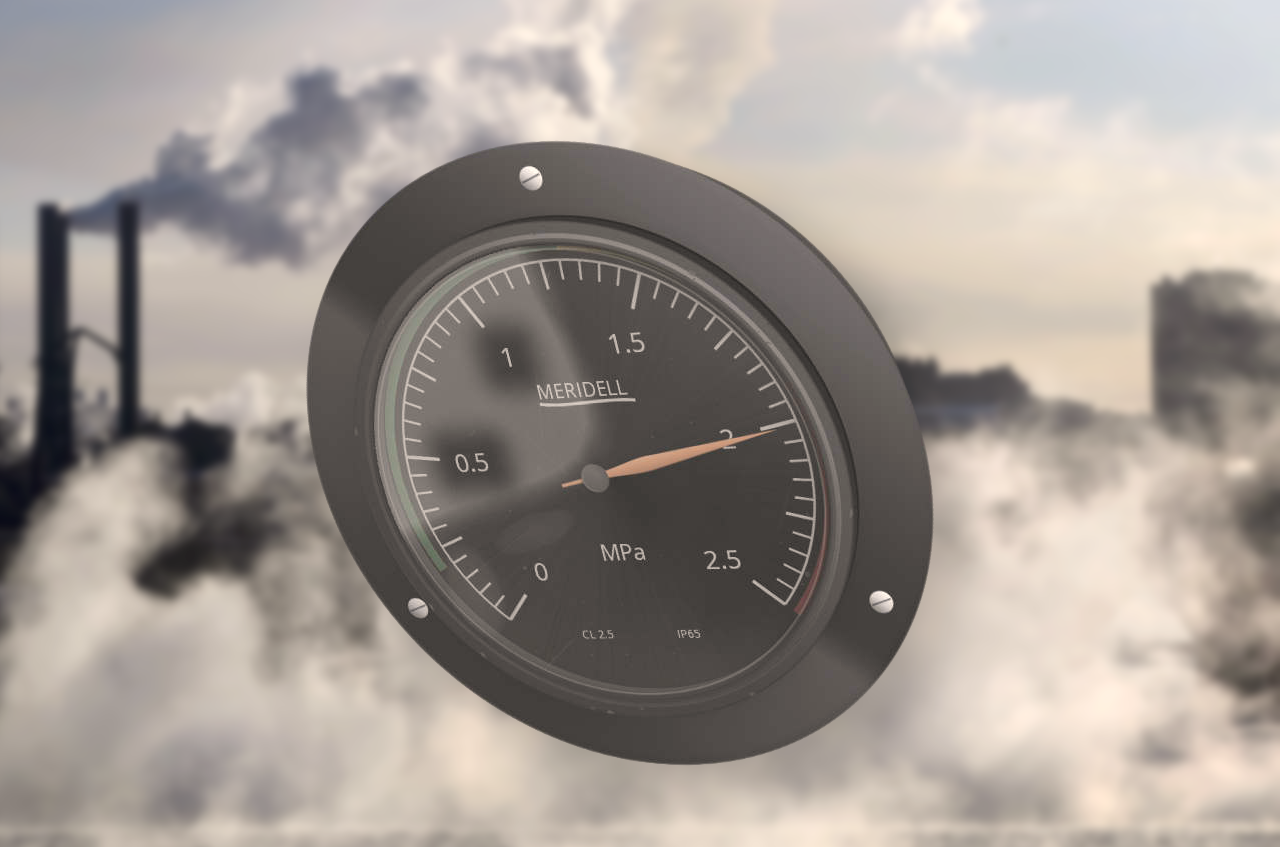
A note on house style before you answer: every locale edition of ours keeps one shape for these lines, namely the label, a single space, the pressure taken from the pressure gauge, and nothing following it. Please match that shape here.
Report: 2 MPa
